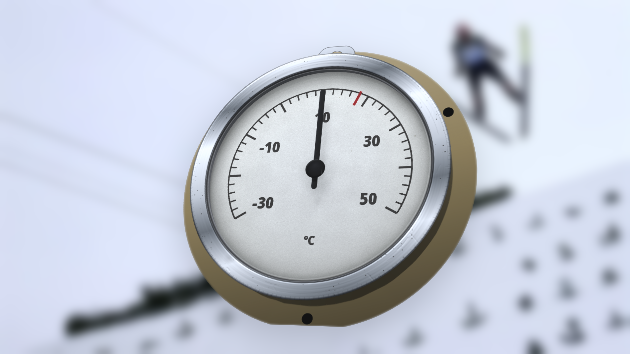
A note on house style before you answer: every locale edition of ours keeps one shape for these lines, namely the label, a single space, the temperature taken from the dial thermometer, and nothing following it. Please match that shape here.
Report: 10 °C
